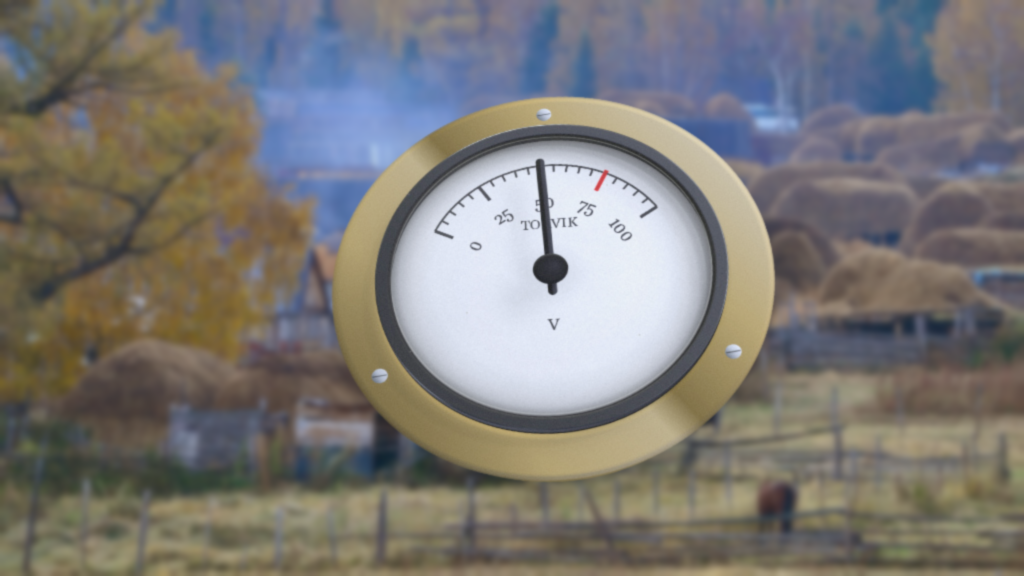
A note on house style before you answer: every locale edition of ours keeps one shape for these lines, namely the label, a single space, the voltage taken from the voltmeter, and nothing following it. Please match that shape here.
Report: 50 V
